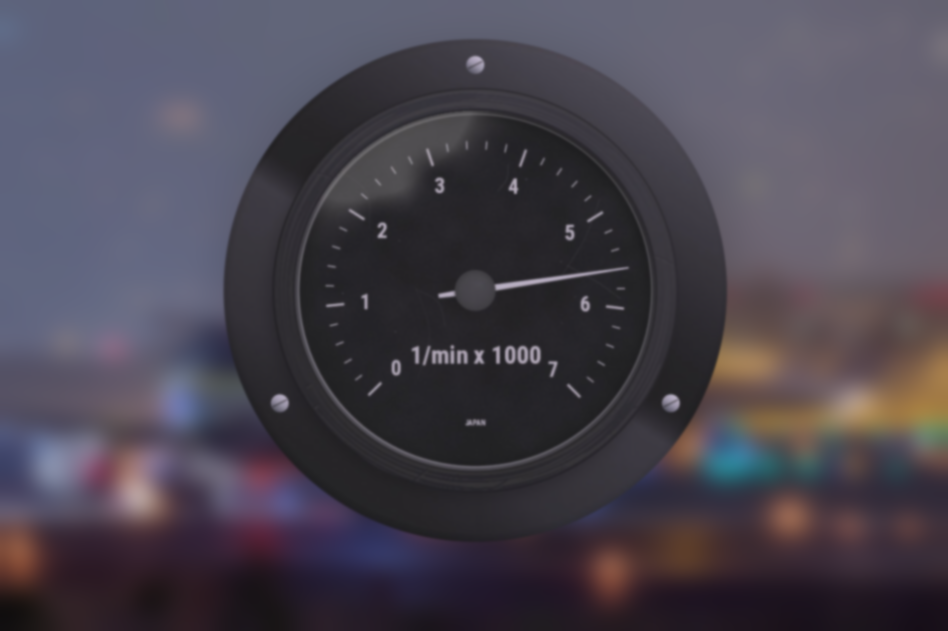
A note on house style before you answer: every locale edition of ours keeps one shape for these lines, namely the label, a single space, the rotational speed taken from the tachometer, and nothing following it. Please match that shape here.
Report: 5600 rpm
